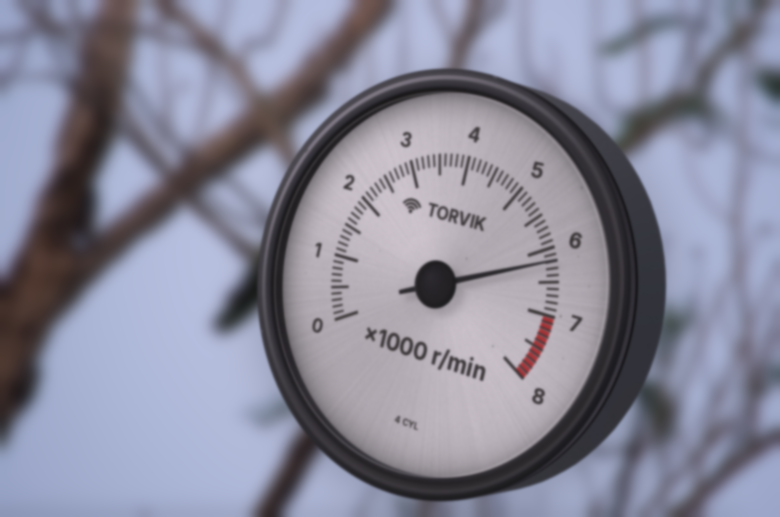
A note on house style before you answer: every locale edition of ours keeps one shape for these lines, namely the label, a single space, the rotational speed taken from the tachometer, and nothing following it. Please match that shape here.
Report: 6200 rpm
